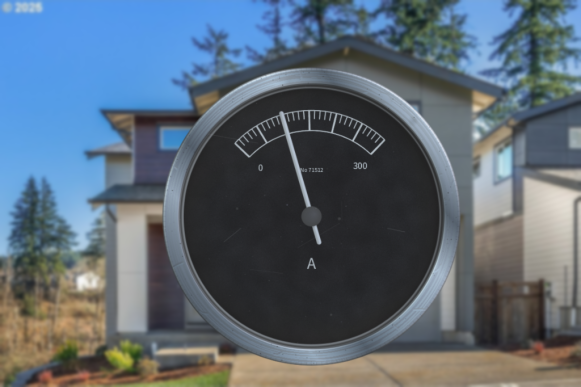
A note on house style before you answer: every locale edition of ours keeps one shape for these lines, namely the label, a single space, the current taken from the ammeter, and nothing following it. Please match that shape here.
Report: 100 A
